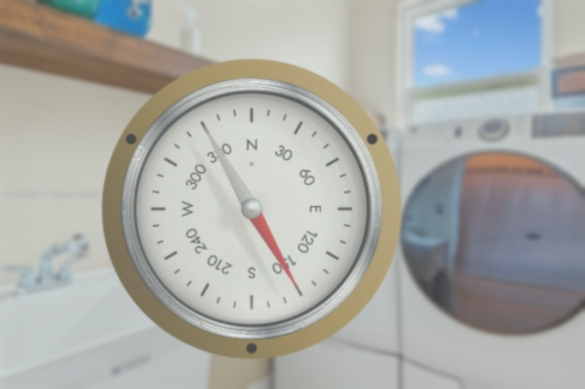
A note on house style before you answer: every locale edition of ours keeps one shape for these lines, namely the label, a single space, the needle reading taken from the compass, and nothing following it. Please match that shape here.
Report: 150 °
